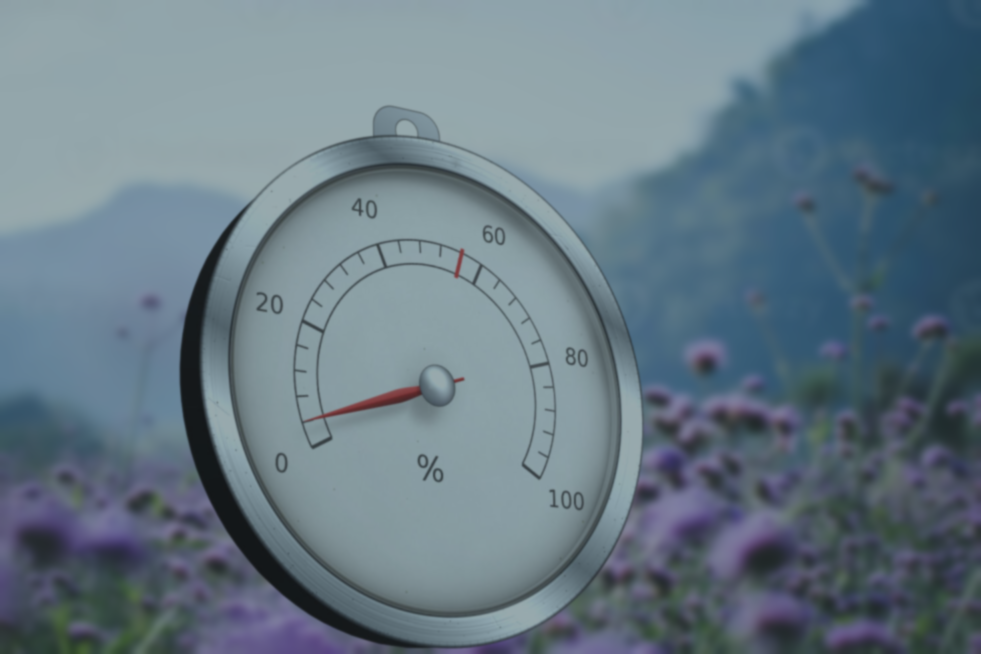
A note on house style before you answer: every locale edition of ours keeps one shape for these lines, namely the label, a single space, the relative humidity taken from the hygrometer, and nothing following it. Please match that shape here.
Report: 4 %
